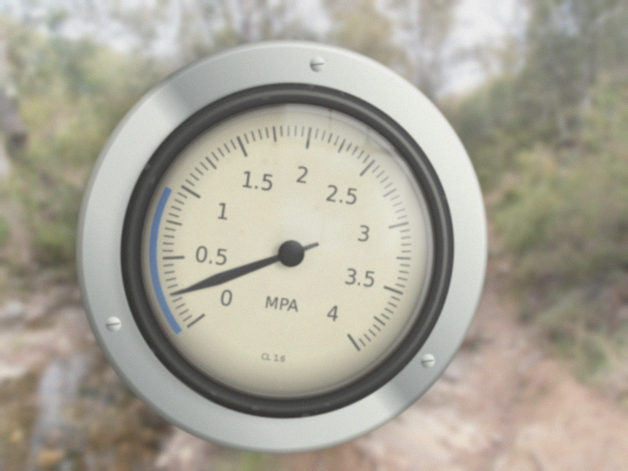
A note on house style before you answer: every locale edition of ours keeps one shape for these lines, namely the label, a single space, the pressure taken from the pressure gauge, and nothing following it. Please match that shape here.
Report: 0.25 MPa
